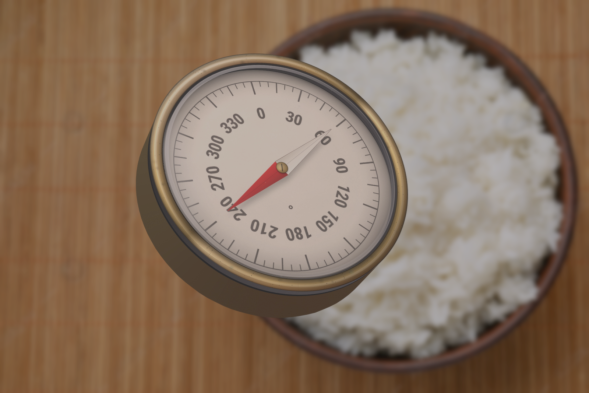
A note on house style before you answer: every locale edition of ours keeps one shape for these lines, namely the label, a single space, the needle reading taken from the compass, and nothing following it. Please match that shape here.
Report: 240 °
